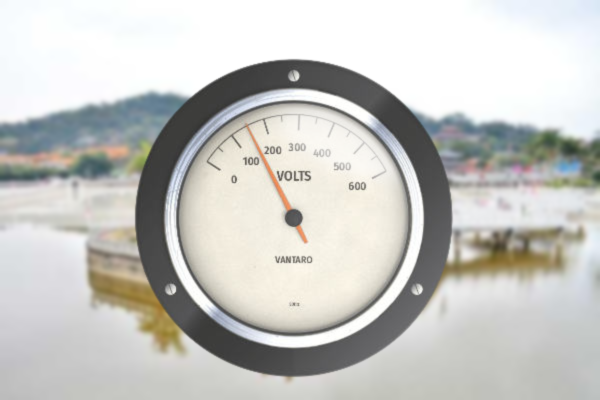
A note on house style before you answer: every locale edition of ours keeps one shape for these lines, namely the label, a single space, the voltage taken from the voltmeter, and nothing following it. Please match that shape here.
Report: 150 V
